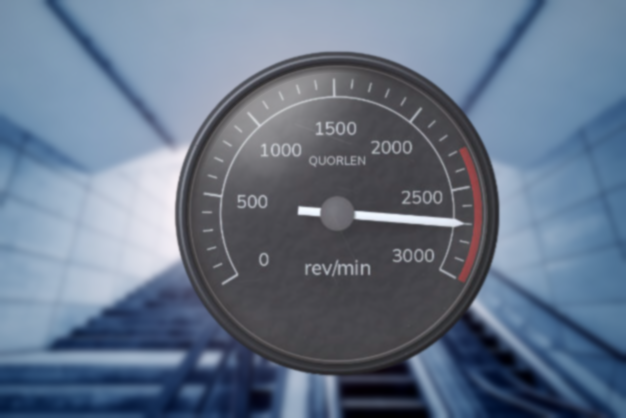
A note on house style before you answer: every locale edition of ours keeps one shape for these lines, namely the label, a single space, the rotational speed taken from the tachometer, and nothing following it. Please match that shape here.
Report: 2700 rpm
